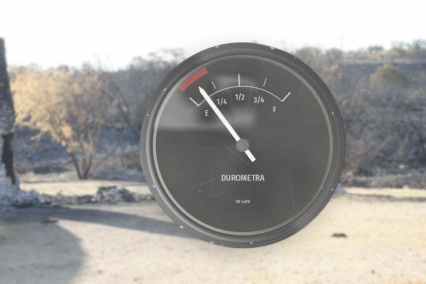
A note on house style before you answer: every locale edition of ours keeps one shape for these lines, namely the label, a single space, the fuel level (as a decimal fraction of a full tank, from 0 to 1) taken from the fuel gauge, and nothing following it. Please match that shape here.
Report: 0.125
